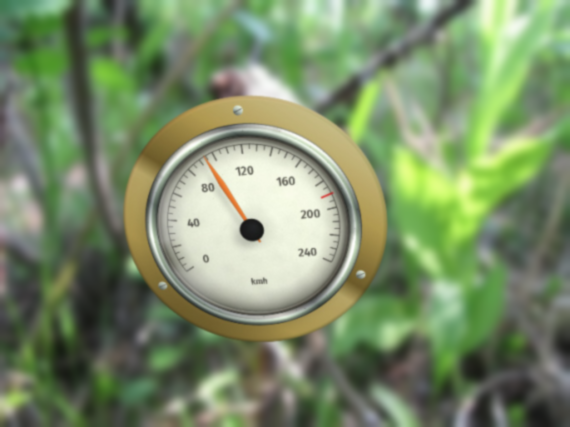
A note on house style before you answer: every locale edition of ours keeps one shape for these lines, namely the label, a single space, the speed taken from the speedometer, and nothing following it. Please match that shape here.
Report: 95 km/h
